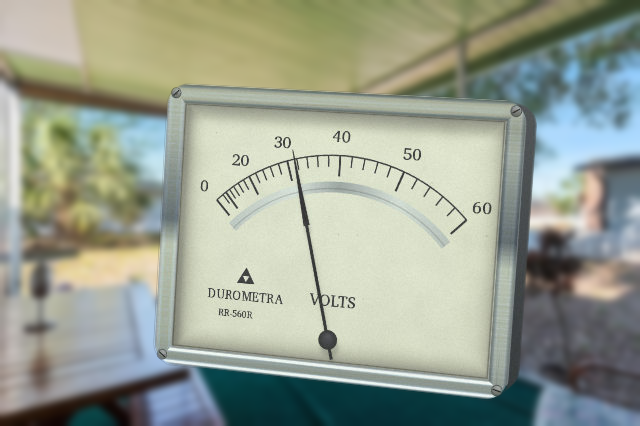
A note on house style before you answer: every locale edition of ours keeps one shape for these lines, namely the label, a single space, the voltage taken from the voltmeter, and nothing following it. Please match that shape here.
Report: 32 V
